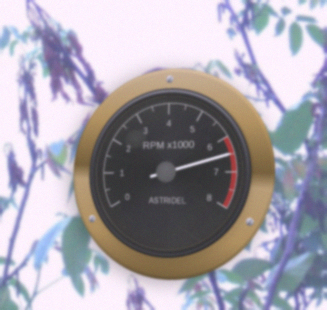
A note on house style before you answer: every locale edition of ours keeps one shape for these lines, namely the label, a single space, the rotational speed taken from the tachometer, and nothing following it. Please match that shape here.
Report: 6500 rpm
